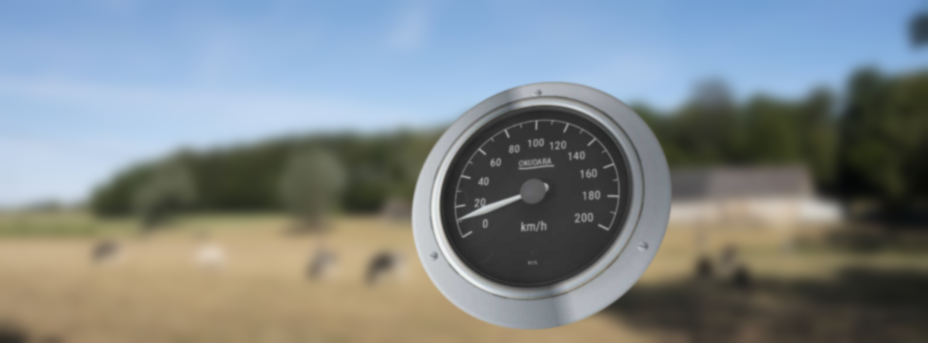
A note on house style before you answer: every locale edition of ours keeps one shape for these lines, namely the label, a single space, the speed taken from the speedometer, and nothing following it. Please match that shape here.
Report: 10 km/h
